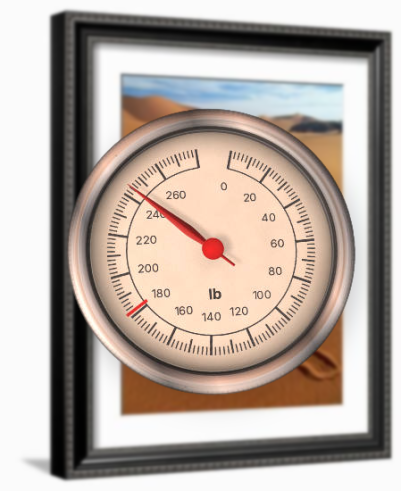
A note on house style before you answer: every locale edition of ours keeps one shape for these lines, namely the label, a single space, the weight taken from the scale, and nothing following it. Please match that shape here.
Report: 244 lb
